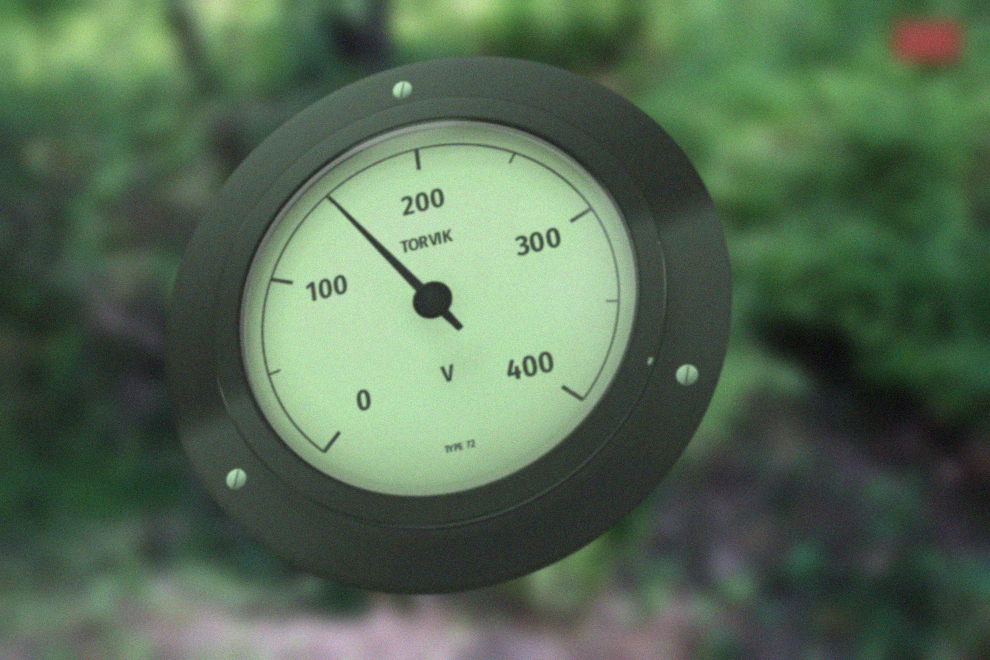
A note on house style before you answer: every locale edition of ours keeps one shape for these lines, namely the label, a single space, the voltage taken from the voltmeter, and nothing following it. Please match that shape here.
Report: 150 V
